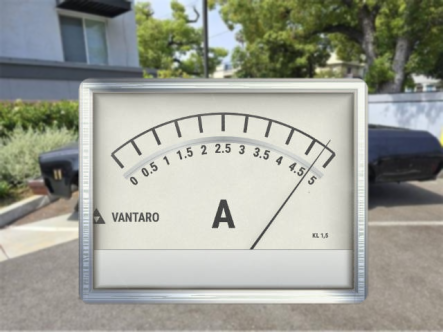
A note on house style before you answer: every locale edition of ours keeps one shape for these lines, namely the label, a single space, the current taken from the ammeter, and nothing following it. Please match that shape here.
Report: 4.75 A
